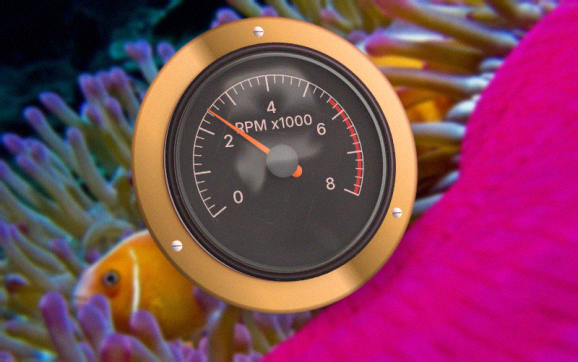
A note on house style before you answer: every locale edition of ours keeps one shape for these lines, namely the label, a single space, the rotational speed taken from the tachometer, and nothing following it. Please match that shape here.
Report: 2400 rpm
